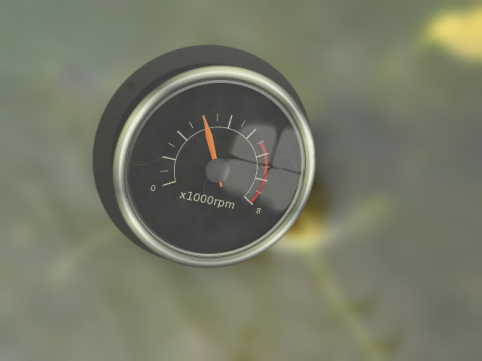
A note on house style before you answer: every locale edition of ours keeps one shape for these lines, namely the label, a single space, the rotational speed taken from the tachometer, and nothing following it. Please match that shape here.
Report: 3000 rpm
